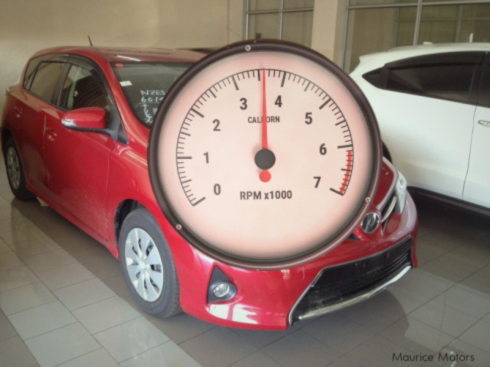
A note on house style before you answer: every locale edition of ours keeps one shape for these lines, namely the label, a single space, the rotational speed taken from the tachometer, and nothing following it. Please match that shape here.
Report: 3600 rpm
